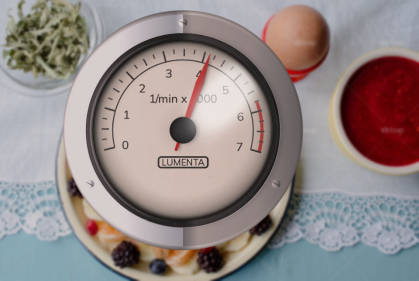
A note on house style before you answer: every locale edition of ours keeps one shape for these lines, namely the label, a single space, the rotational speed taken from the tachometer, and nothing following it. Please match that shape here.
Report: 4125 rpm
